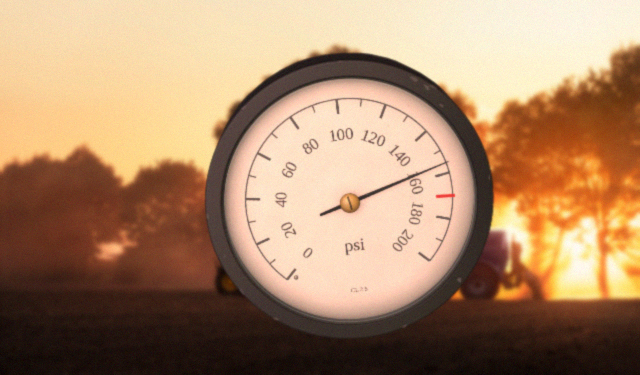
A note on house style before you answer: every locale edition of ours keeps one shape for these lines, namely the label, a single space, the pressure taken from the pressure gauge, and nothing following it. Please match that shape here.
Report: 155 psi
